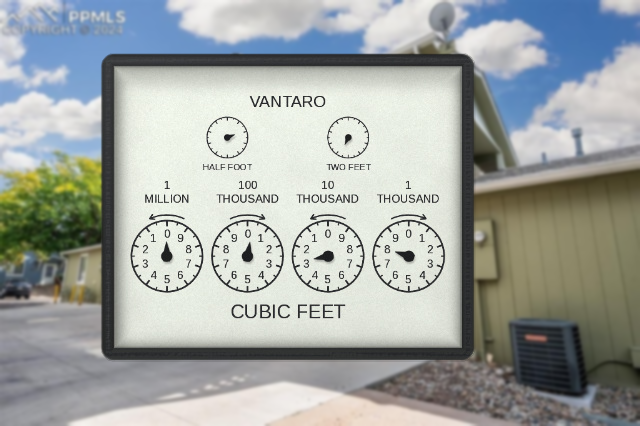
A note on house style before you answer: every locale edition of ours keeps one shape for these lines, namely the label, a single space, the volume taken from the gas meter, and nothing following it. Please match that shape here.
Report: 2800 ft³
